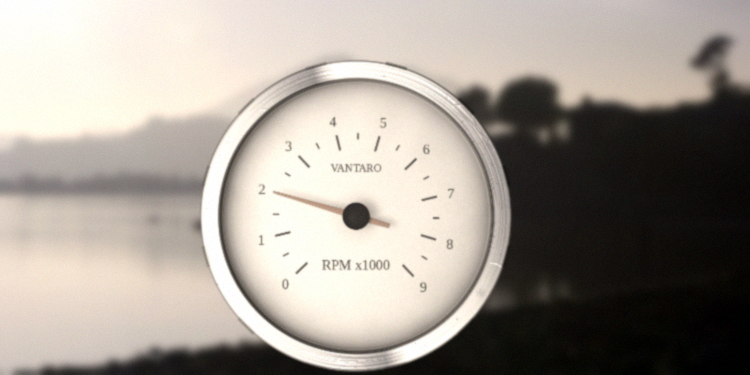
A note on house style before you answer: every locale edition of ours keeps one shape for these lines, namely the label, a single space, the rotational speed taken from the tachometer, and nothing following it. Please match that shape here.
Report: 2000 rpm
